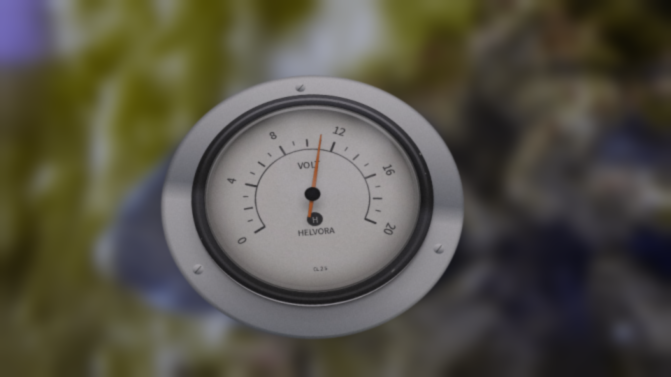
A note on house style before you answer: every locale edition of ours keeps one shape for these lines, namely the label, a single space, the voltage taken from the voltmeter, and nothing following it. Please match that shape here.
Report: 11 V
